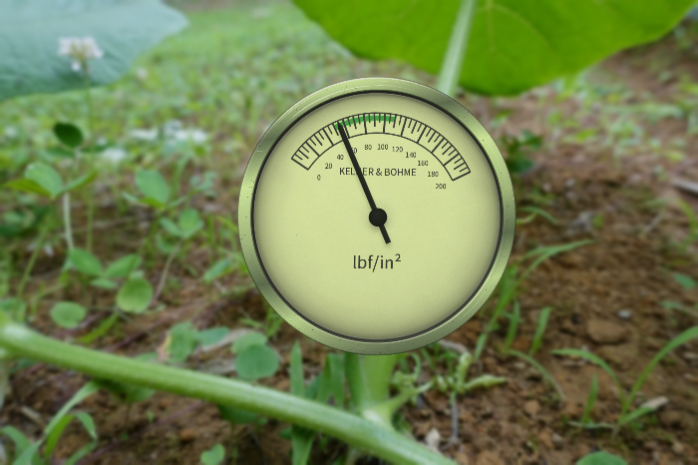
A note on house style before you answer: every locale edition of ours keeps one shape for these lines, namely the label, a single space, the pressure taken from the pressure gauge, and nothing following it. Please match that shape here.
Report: 55 psi
